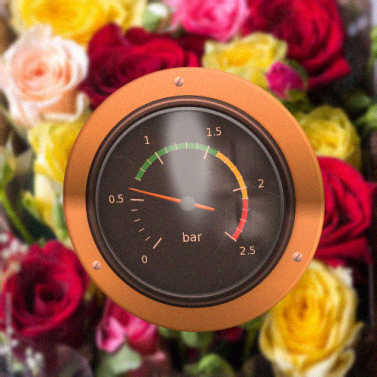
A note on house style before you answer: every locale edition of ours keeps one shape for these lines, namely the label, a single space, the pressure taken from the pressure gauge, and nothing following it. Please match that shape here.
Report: 0.6 bar
